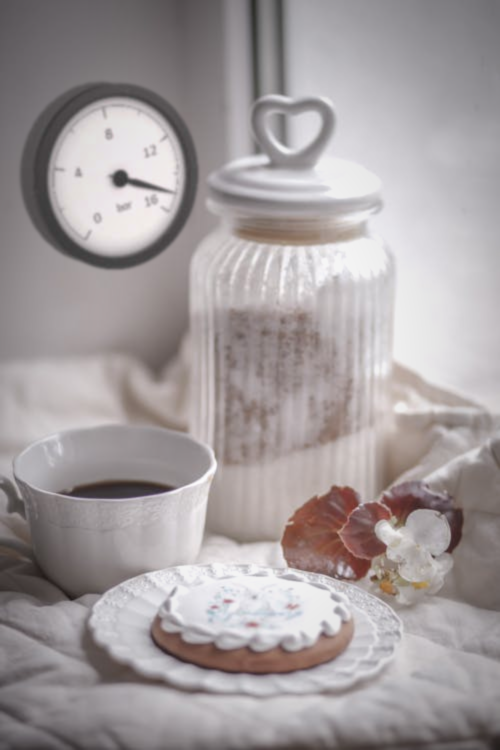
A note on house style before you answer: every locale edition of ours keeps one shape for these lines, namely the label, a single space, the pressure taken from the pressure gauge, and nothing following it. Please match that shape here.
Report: 15 bar
